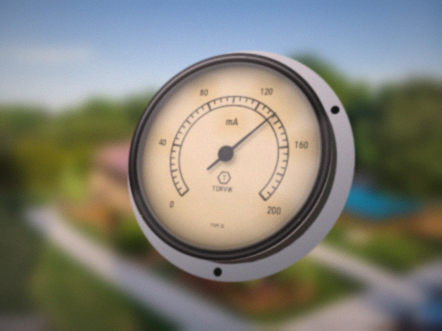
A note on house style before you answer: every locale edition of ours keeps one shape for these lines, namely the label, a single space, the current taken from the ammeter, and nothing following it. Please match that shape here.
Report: 135 mA
